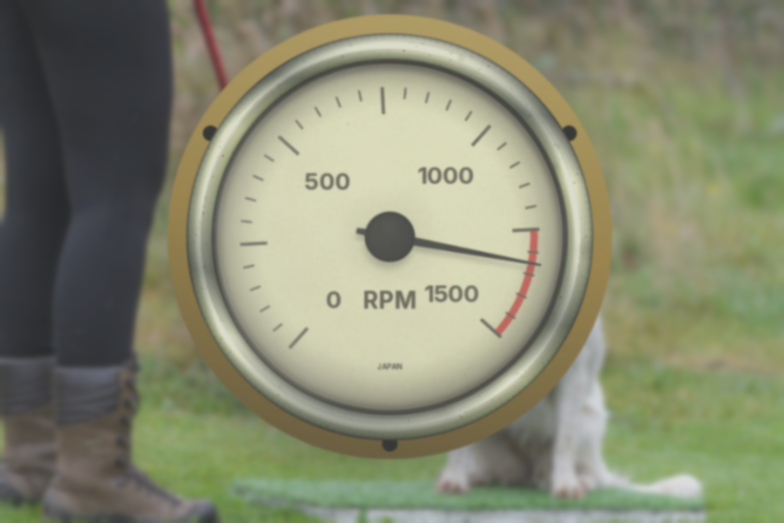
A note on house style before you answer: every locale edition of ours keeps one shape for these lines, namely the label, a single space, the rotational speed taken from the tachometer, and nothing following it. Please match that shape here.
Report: 1325 rpm
